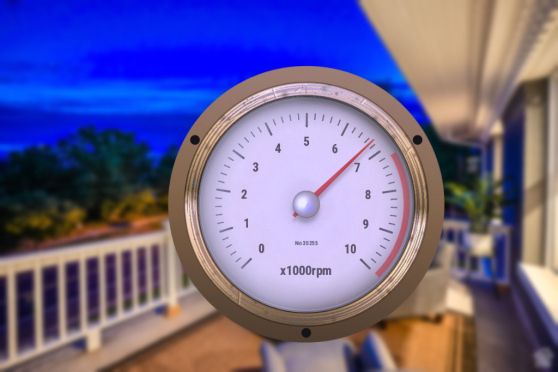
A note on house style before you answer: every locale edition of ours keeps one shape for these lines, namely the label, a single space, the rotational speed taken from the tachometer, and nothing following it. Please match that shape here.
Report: 6700 rpm
